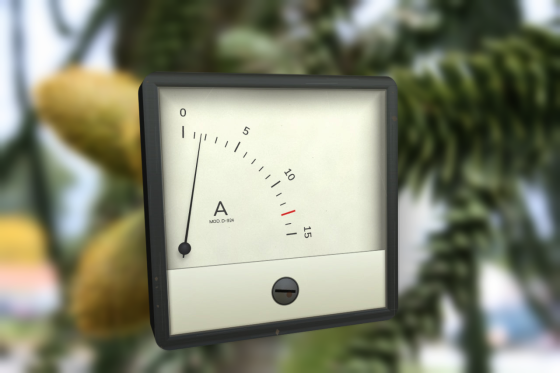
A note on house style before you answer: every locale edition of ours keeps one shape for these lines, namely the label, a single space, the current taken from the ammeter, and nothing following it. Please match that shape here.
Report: 1.5 A
